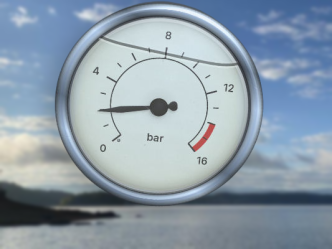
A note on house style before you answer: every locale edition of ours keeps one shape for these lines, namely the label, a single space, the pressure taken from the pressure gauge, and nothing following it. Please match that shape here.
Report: 2 bar
